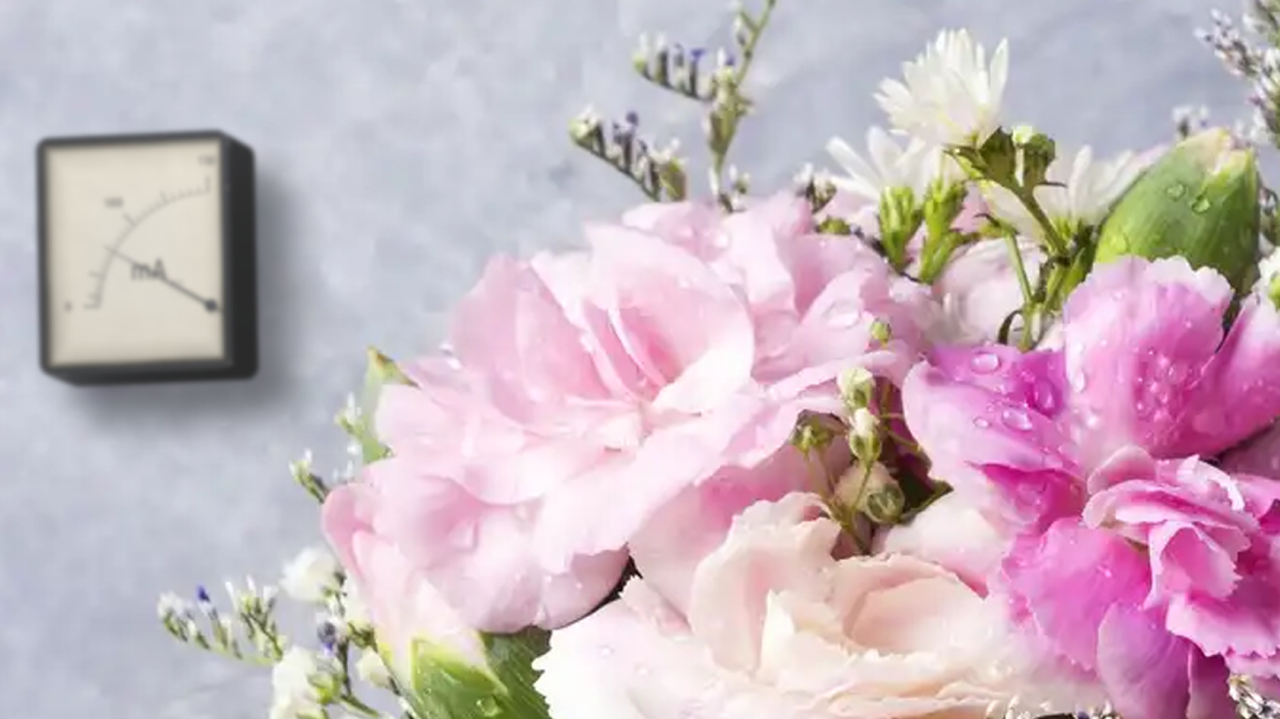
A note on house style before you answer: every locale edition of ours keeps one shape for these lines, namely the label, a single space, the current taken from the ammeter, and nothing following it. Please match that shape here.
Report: 75 mA
